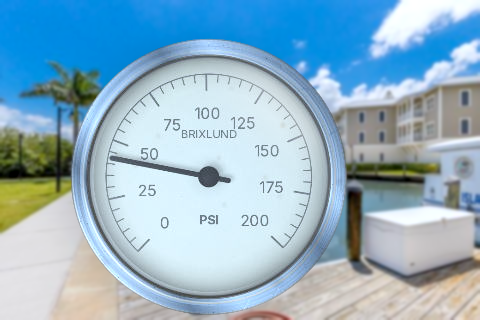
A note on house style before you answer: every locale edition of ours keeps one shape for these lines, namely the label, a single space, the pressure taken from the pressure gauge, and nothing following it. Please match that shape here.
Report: 42.5 psi
